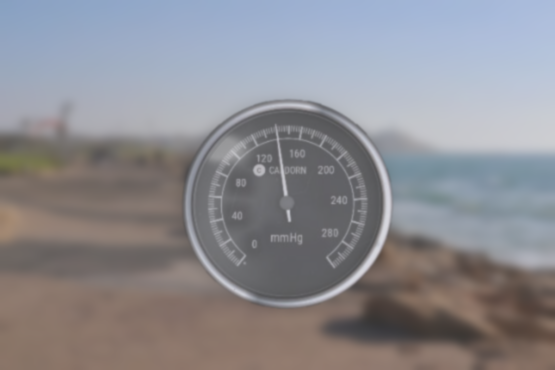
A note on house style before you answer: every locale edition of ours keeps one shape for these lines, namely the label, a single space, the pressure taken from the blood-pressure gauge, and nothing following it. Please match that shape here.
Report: 140 mmHg
